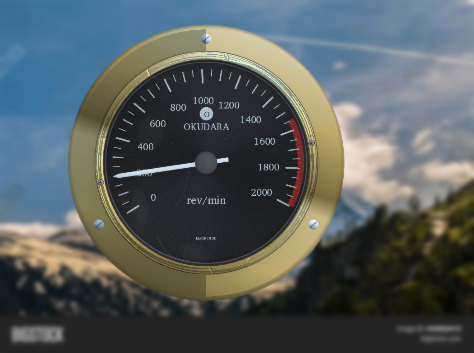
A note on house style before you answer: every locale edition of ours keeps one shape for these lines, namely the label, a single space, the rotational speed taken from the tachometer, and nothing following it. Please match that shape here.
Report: 200 rpm
